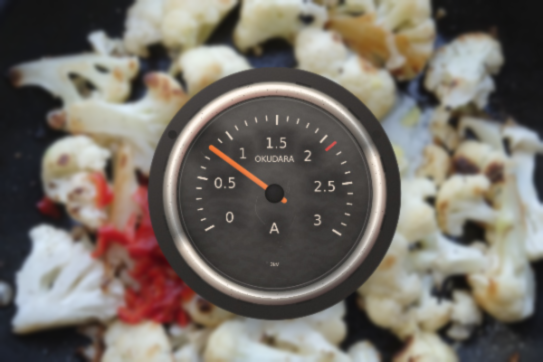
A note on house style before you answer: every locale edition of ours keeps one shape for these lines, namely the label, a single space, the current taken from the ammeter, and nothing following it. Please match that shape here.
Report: 0.8 A
